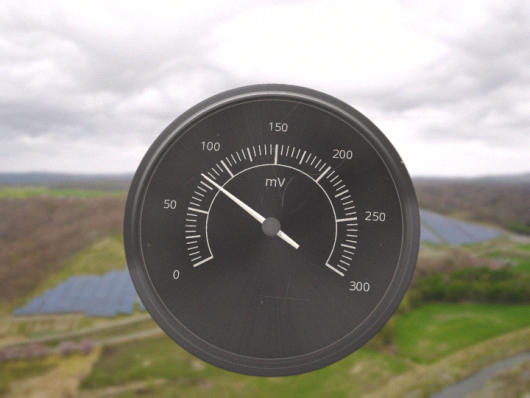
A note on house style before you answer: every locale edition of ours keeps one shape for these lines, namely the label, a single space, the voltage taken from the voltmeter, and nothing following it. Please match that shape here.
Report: 80 mV
